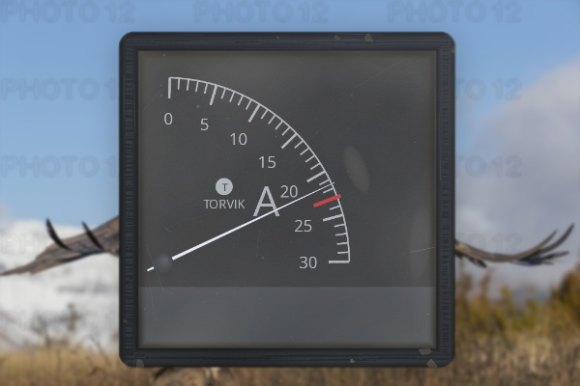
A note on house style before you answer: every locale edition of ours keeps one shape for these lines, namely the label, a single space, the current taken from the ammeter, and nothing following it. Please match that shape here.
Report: 21.5 A
